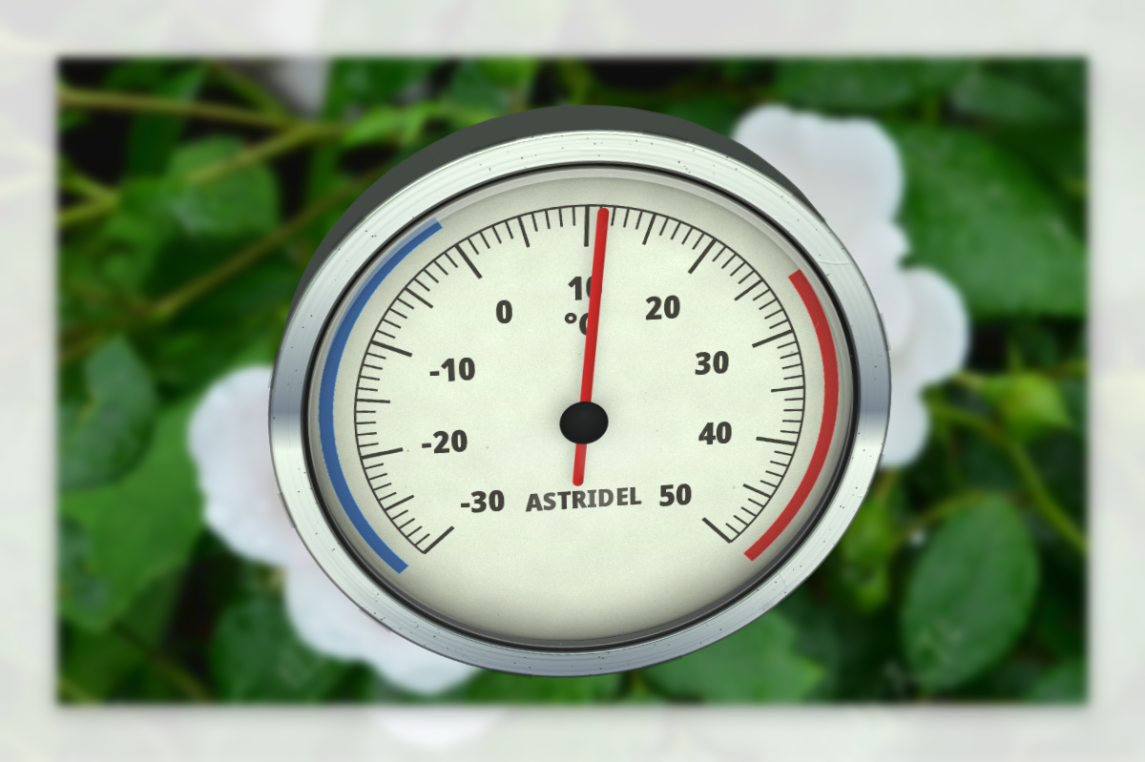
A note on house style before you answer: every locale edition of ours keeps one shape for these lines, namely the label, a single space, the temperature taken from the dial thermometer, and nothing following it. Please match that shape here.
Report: 11 °C
